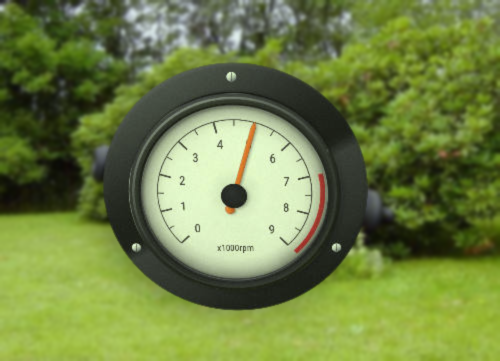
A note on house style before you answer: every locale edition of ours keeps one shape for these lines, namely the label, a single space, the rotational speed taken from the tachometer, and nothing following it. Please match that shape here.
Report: 5000 rpm
